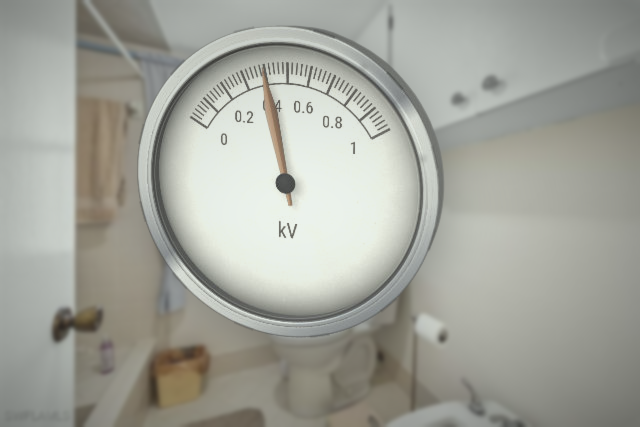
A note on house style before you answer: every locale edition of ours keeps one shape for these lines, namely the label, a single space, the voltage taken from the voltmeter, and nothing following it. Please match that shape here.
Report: 0.4 kV
